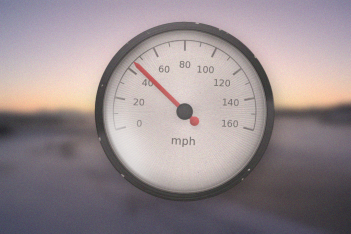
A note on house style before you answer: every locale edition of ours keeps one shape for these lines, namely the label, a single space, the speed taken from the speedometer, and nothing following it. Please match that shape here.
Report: 45 mph
